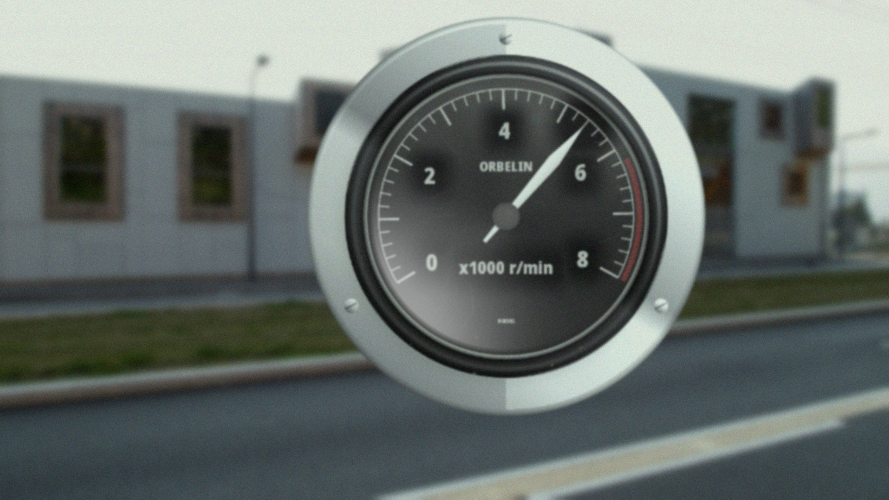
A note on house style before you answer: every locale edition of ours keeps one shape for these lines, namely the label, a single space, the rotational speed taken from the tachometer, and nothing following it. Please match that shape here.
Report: 5400 rpm
